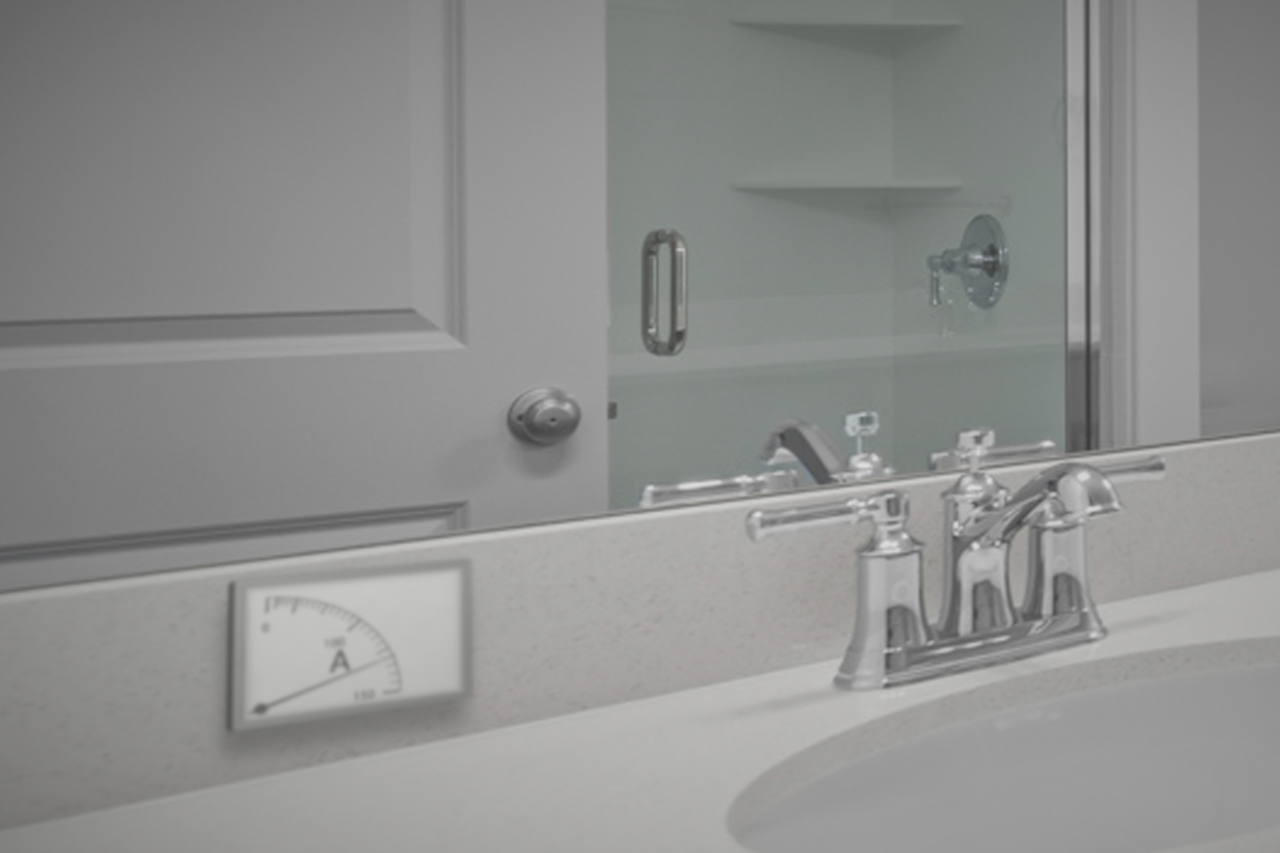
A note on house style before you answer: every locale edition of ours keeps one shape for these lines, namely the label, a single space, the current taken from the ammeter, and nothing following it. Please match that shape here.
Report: 130 A
